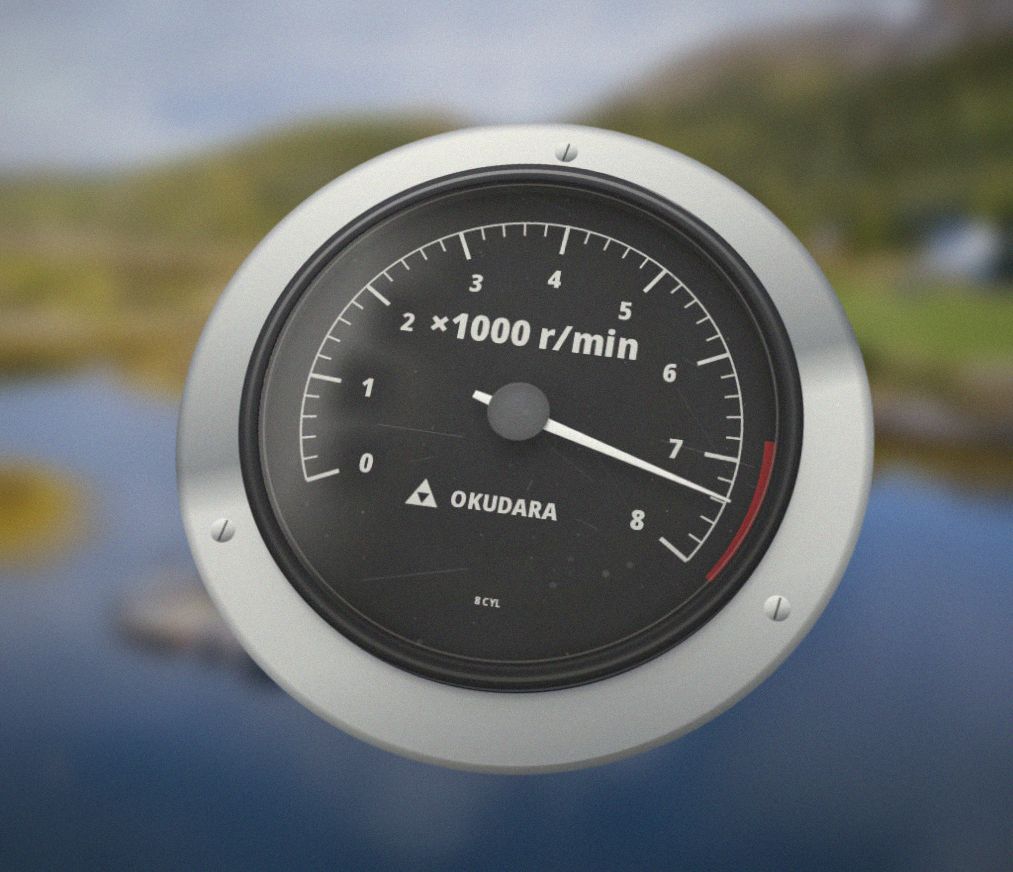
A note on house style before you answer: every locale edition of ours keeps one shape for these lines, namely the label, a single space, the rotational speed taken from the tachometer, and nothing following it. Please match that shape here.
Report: 7400 rpm
